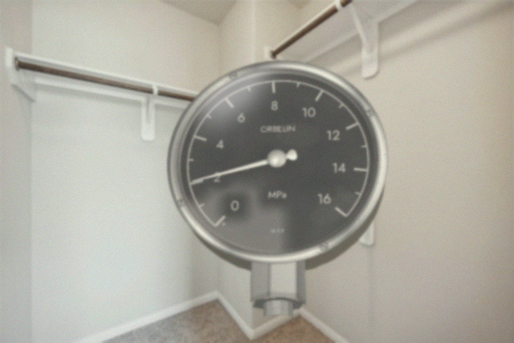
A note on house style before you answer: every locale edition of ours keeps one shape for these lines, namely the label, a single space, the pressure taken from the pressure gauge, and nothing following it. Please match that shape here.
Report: 2 MPa
